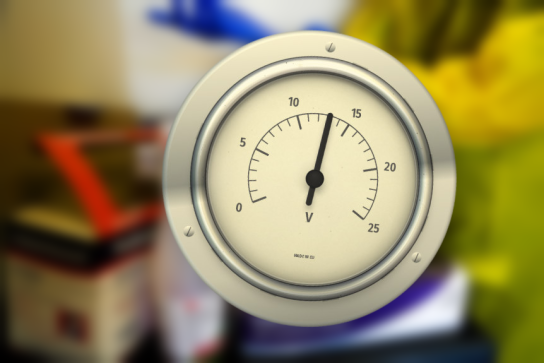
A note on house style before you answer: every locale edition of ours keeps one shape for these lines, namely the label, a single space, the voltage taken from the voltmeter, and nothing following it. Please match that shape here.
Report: 13 V
